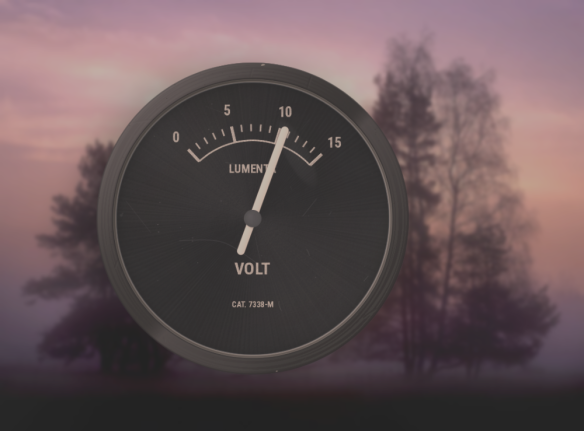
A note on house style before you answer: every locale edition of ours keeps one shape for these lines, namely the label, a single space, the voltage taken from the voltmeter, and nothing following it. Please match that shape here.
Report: 10.5 V
